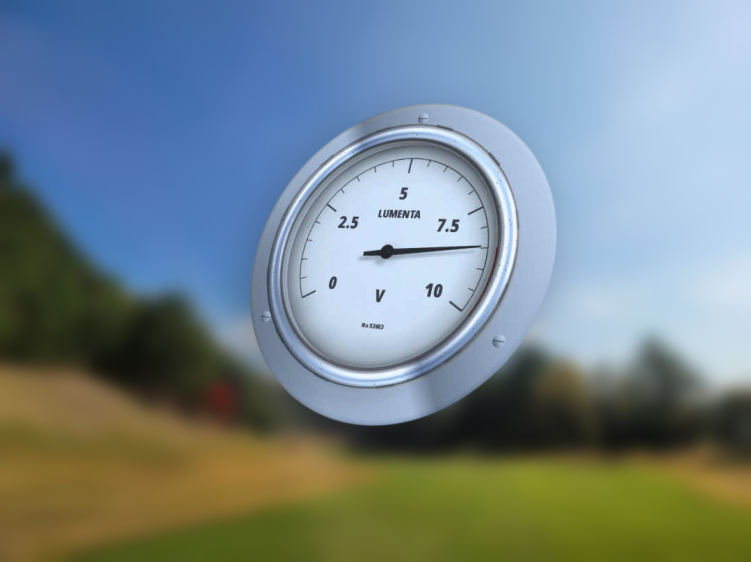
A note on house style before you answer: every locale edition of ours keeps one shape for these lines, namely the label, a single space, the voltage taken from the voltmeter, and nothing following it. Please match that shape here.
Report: 8.5 V
